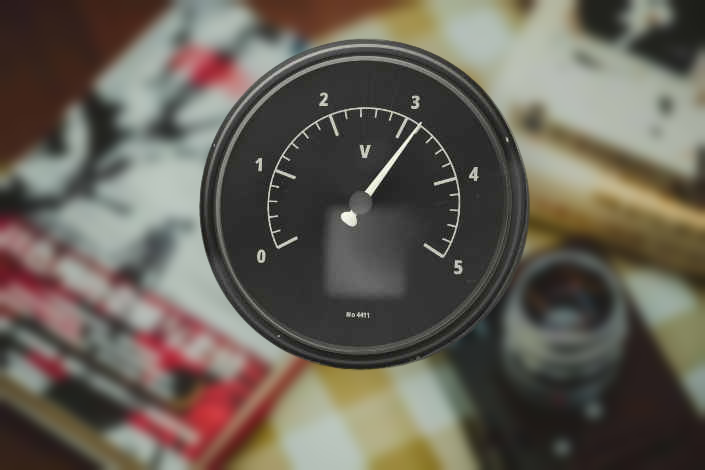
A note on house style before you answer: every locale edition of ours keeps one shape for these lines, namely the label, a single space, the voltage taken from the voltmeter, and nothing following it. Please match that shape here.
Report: 3.2 V
